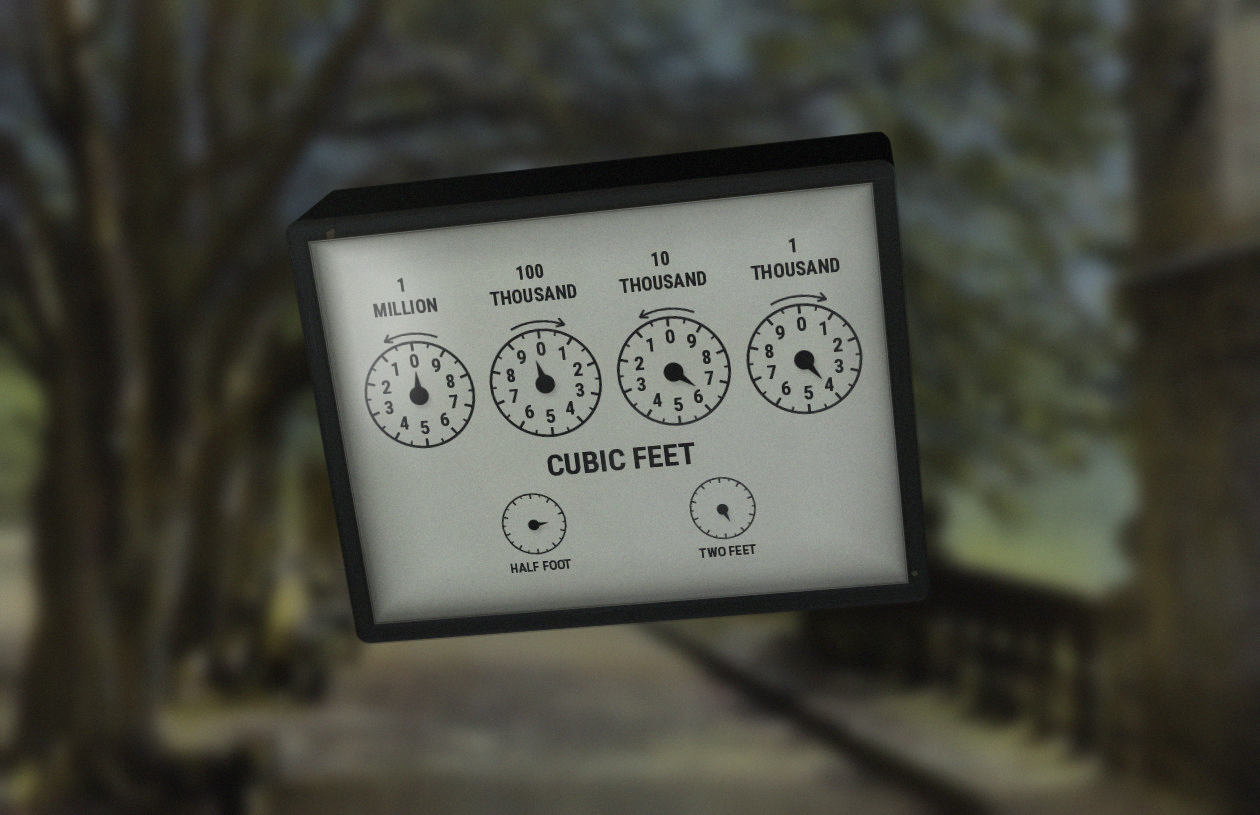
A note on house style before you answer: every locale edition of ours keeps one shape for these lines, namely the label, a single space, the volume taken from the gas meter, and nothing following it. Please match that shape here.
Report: 996400 ft³
